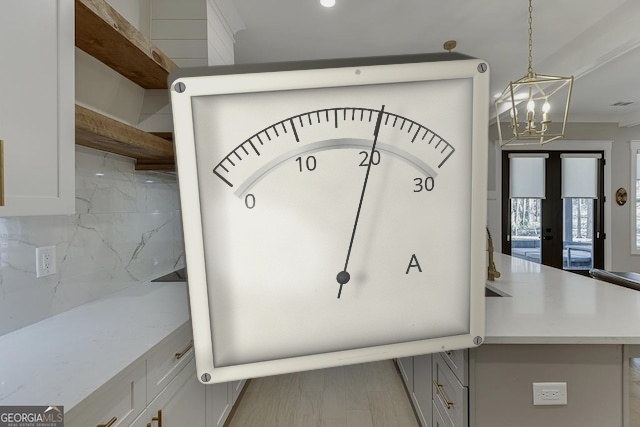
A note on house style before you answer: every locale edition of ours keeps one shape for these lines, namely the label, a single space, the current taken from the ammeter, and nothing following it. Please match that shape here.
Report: 20 A
